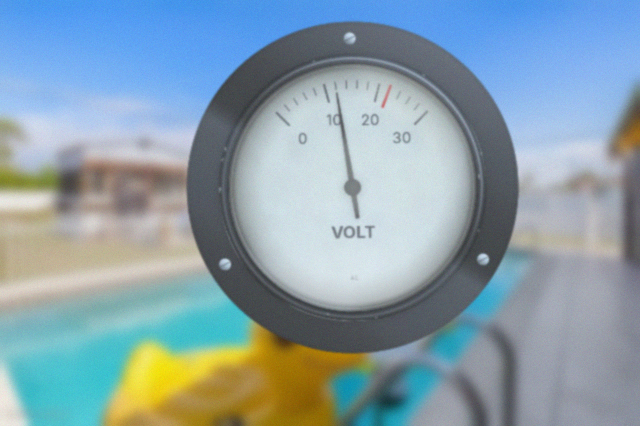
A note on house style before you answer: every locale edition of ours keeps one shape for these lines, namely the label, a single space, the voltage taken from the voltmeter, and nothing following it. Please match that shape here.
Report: 12 V
